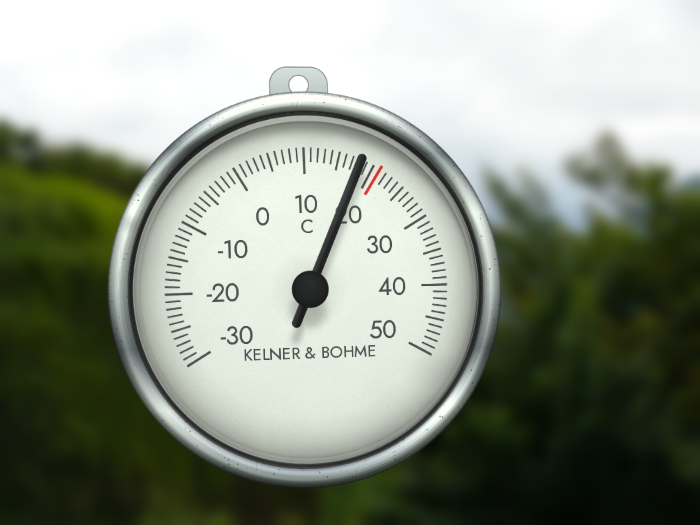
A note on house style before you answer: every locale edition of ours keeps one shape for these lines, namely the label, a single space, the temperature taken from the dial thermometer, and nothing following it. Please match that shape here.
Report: 18 °C
